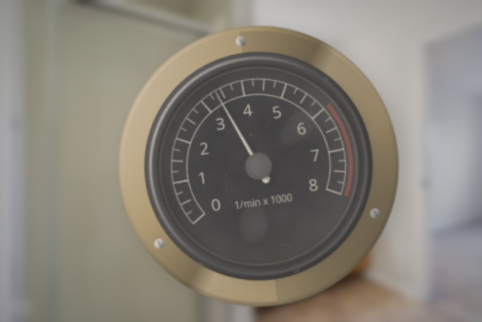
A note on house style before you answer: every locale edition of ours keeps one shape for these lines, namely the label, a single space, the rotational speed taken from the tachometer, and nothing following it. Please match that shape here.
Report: 3375 rpm
